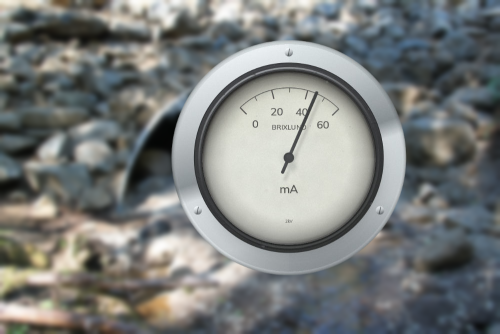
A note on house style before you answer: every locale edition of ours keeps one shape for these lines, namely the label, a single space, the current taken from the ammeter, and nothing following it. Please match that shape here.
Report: 45 mA
